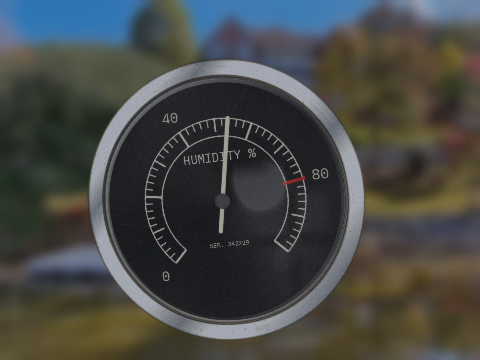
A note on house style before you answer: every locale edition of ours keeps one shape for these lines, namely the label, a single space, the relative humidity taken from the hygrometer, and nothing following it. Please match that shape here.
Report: 54 %
